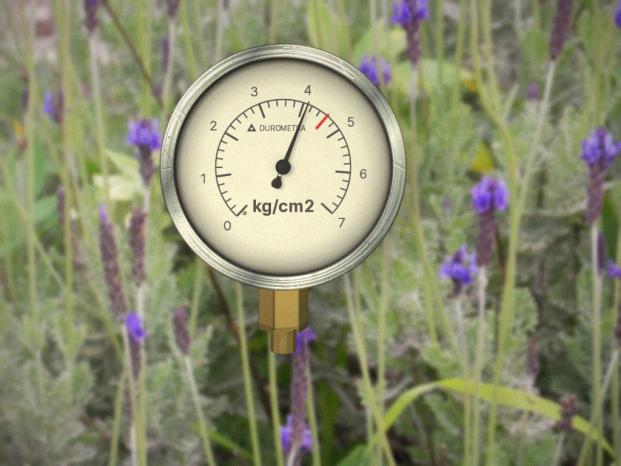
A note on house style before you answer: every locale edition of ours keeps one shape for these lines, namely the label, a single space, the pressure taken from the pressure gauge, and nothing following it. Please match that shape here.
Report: 4.1 kg/cm²
